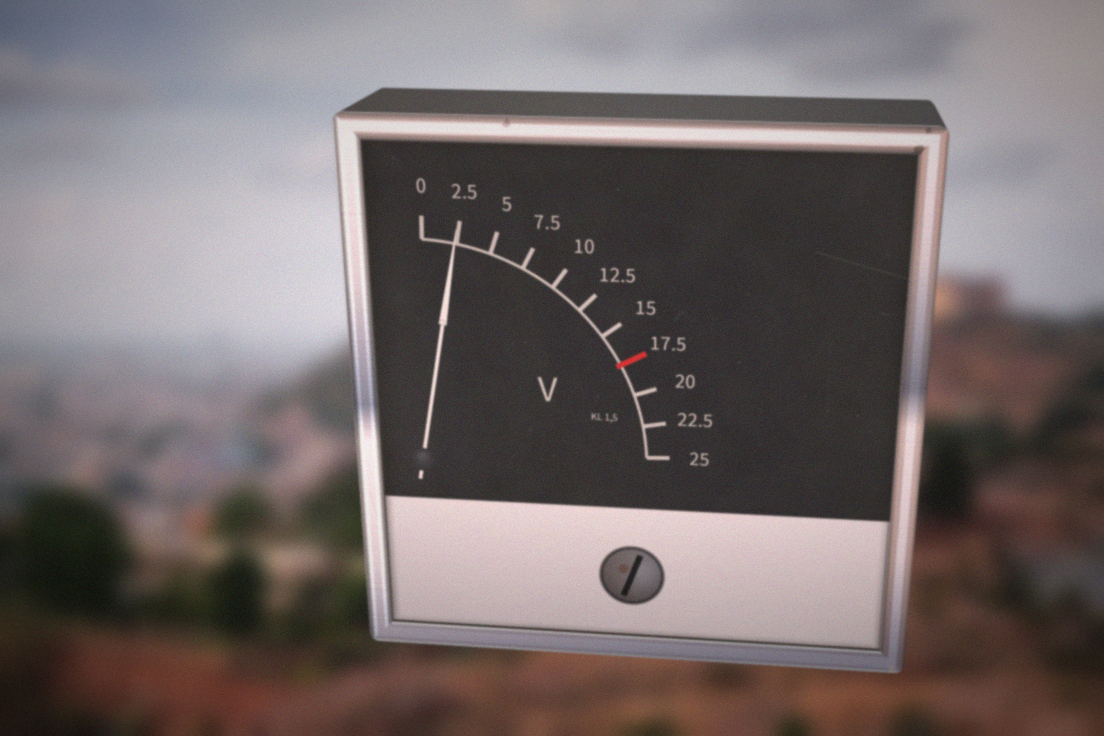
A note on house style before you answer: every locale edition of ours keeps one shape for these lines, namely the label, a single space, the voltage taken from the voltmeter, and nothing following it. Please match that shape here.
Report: 2.5 V
